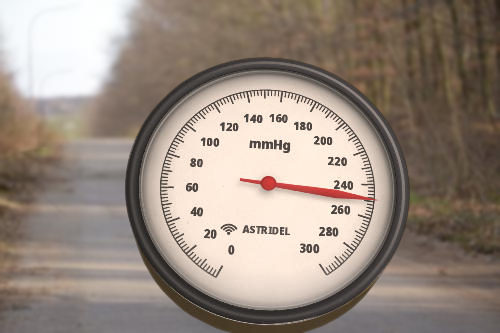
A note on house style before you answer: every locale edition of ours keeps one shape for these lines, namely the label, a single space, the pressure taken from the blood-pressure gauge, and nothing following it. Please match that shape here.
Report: 250 mmHg
